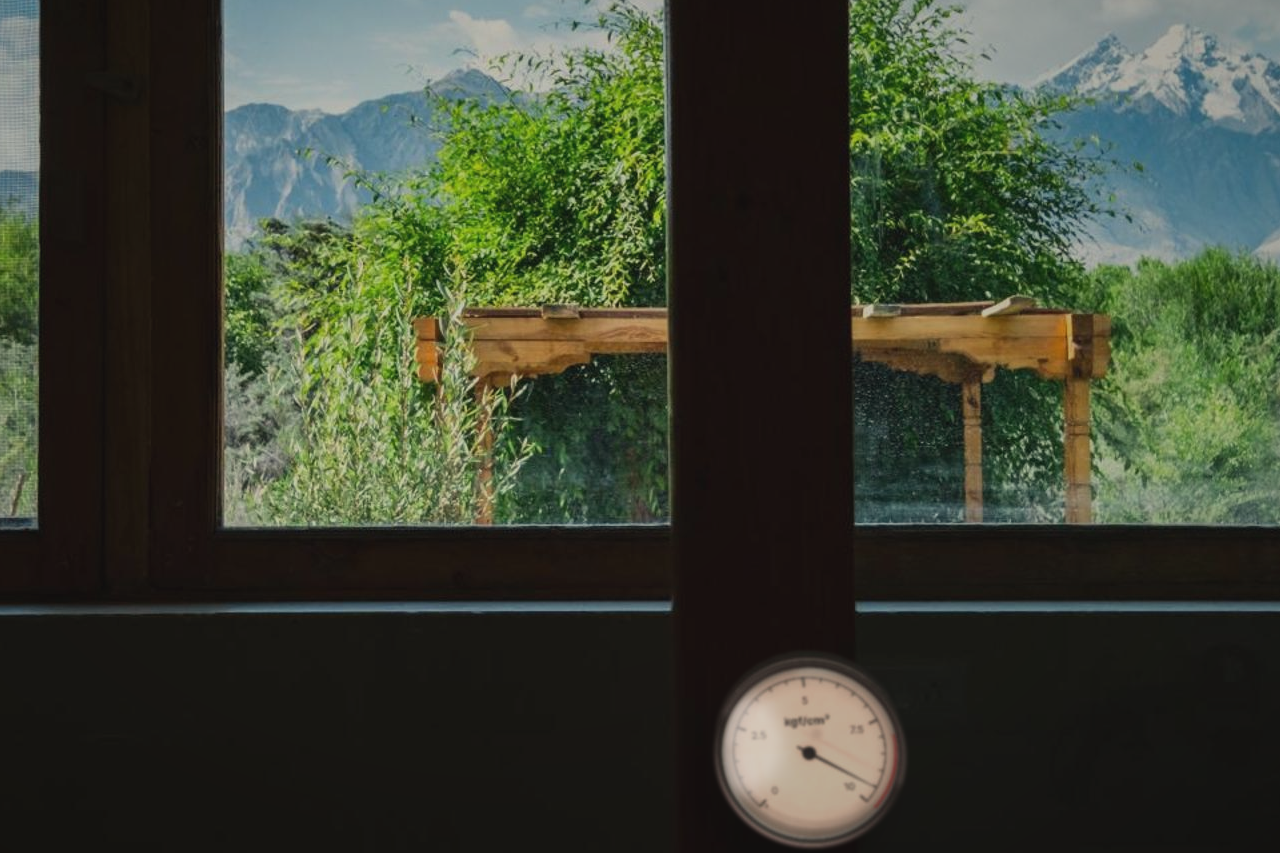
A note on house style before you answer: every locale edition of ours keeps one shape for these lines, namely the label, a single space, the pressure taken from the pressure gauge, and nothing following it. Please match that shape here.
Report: 9.5 kg/cm²
